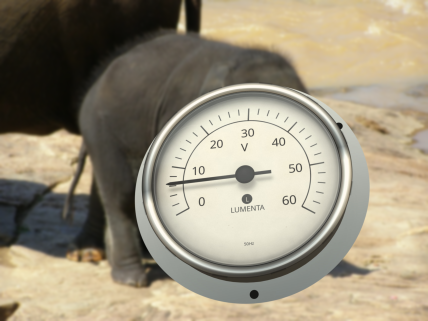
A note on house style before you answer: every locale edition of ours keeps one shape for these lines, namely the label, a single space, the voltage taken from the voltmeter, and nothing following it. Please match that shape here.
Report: 6 V
